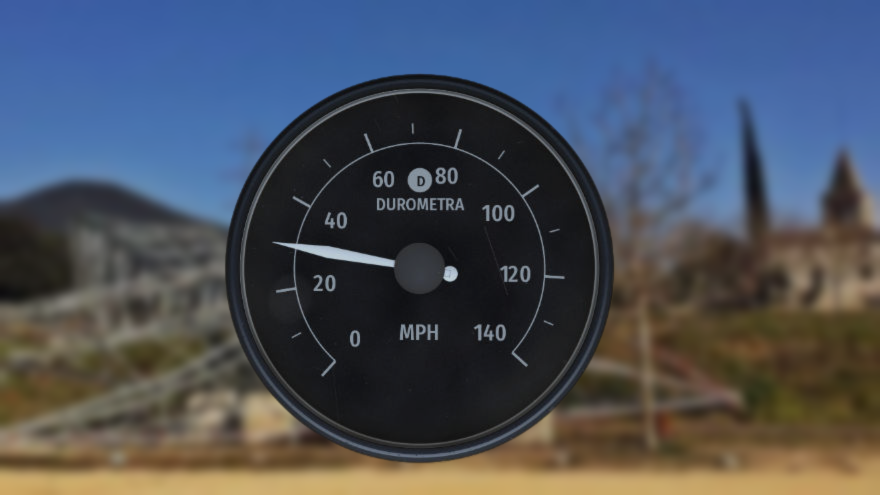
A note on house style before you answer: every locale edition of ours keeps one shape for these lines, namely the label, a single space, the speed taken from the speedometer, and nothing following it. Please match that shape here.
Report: 30 mph
